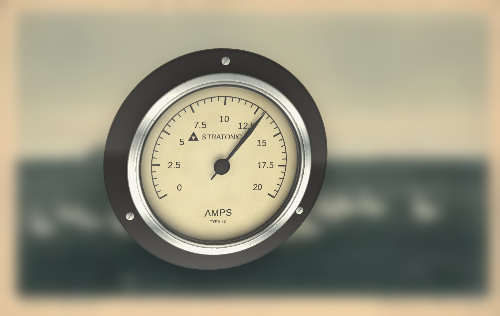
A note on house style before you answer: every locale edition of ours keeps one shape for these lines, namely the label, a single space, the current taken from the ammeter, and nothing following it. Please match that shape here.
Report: 13 A
